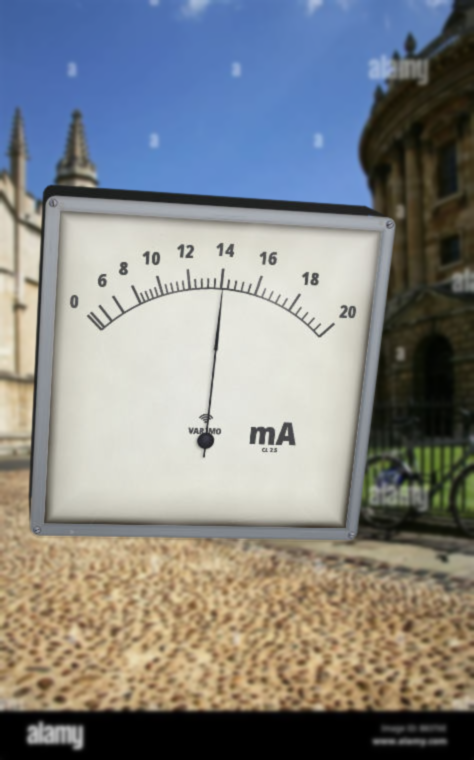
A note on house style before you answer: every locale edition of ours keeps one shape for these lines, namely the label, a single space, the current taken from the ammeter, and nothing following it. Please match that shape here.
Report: 14 mA
